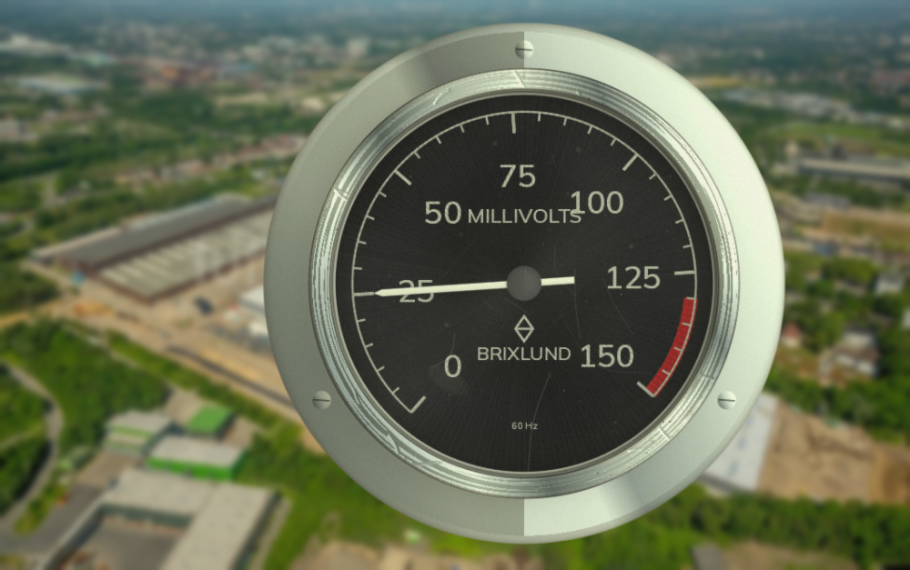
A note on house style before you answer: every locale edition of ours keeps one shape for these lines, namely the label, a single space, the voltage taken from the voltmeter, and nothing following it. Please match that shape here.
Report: 25 mV
